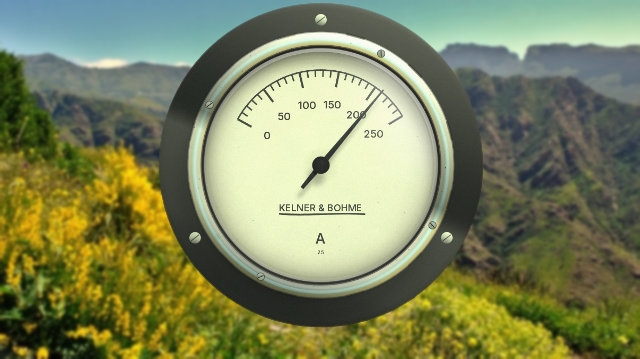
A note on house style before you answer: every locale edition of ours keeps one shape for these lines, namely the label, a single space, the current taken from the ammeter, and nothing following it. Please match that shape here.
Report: 210 A
